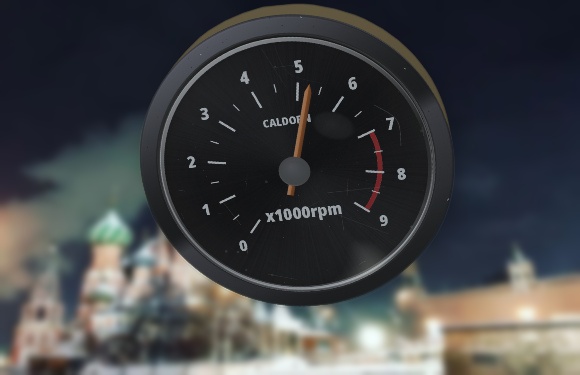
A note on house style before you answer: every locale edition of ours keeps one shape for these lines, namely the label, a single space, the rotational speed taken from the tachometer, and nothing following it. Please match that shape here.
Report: 5250 rpm
